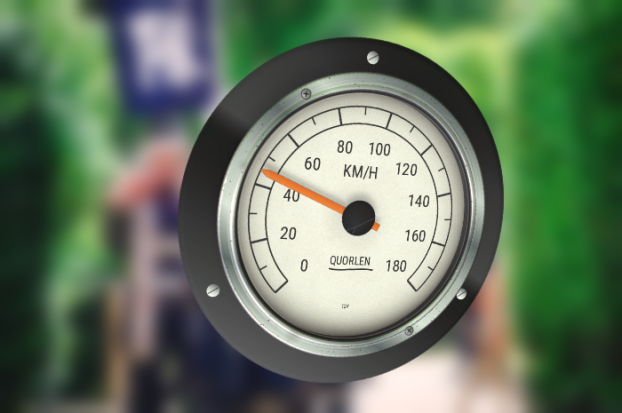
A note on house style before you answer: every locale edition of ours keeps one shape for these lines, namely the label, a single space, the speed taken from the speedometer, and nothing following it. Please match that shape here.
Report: 45 km/h
